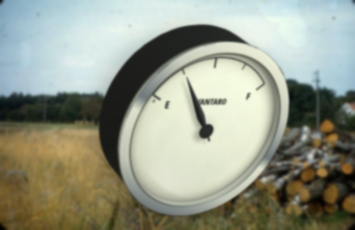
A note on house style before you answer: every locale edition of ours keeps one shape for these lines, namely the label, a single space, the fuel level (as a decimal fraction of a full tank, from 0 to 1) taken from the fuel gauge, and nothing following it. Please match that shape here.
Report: 0.25
